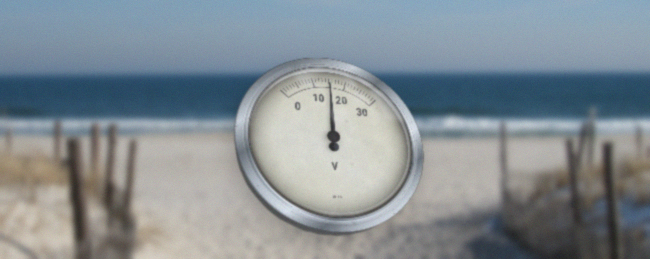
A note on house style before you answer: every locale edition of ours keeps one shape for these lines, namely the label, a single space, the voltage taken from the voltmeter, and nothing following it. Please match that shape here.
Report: 15 V
